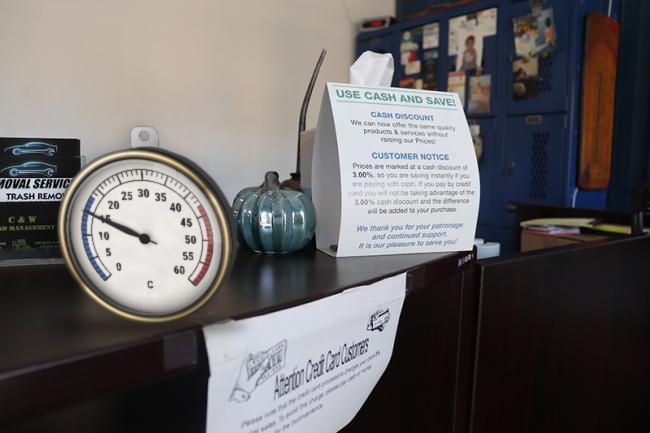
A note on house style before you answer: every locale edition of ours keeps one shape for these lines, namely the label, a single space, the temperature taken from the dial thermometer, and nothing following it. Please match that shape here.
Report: 15 °C
